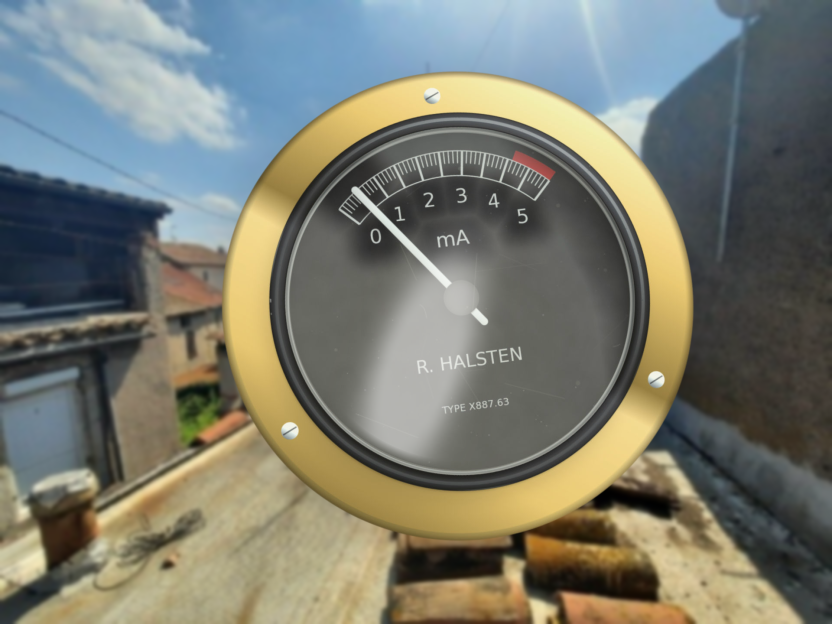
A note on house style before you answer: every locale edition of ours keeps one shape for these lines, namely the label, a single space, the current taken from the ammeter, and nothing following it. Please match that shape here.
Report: 0.5 mA
